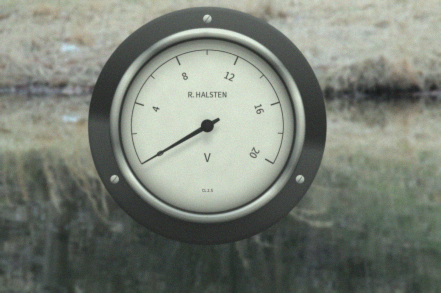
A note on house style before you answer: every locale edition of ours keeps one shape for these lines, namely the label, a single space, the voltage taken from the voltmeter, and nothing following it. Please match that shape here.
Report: 0 V
